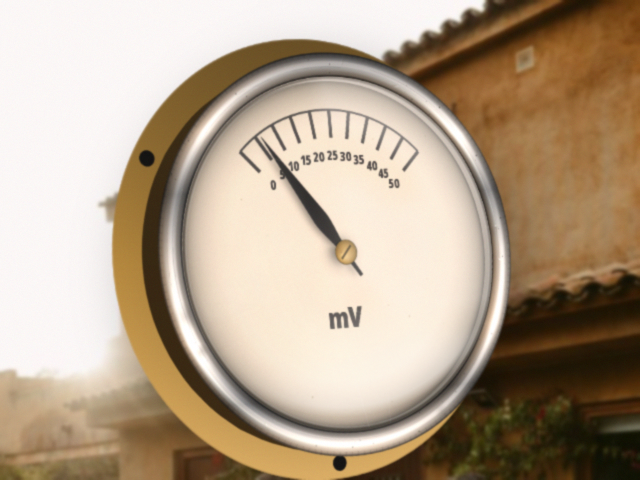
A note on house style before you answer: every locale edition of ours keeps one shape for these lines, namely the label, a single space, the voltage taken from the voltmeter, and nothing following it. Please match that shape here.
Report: 5 mV
